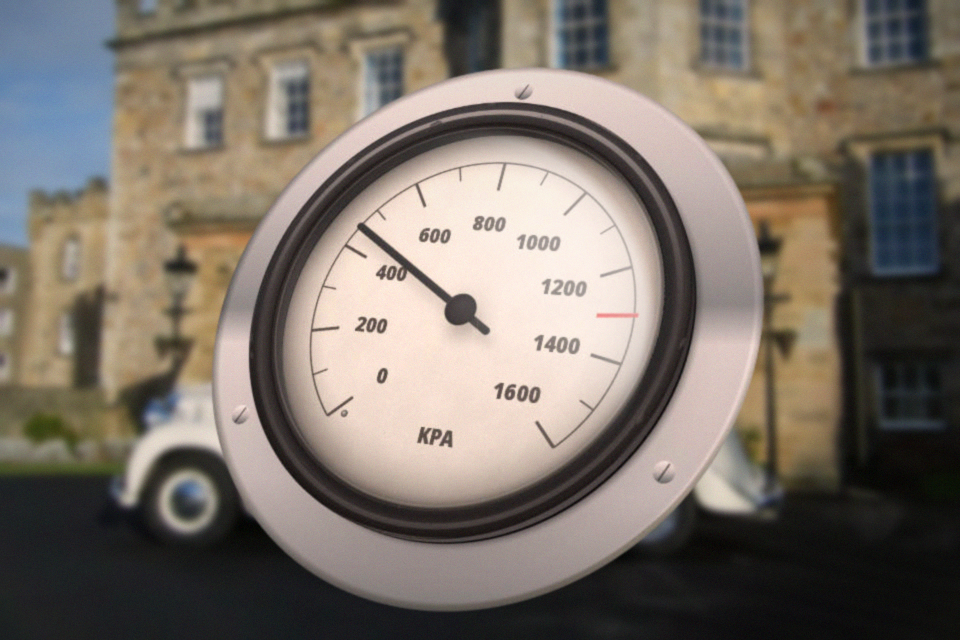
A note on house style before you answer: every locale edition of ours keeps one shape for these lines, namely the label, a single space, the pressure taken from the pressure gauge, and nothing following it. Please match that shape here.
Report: 450 kPa
